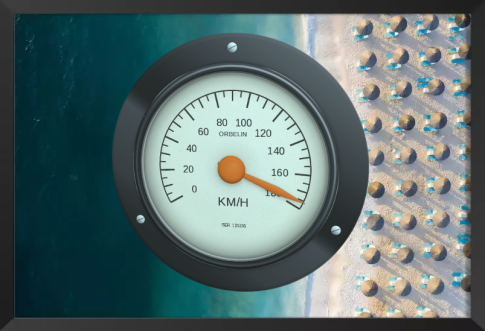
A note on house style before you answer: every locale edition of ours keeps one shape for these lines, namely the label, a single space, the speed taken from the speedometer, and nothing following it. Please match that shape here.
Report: 175 km/h
